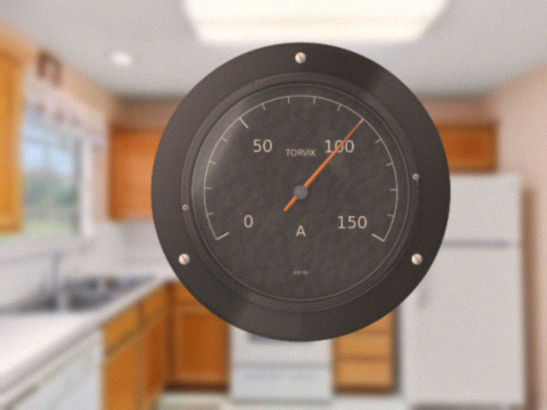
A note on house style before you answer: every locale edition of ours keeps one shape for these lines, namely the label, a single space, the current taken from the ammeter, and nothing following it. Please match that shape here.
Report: 100 A
